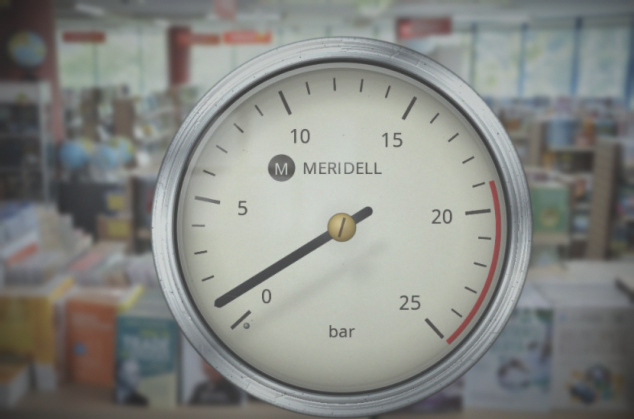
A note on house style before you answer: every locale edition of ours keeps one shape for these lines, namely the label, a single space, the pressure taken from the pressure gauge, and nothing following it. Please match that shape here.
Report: 1 bar
